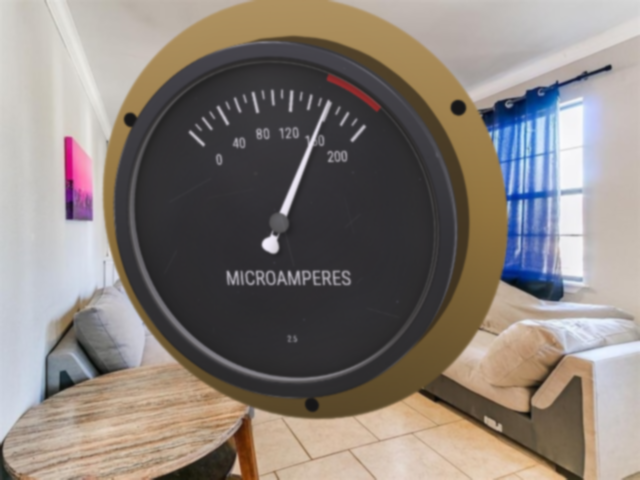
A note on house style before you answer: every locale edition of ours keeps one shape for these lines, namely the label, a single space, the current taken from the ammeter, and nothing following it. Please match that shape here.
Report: 160 µA
